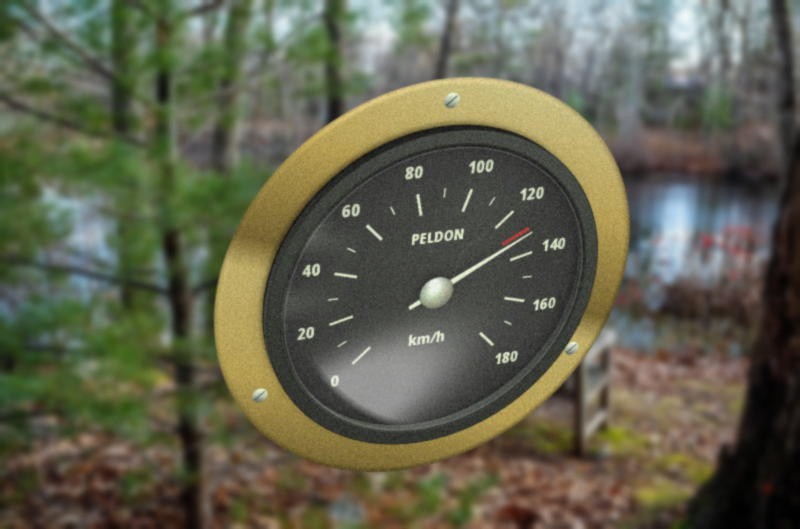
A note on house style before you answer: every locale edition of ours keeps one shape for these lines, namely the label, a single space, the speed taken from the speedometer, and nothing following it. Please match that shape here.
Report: 130 km/h
